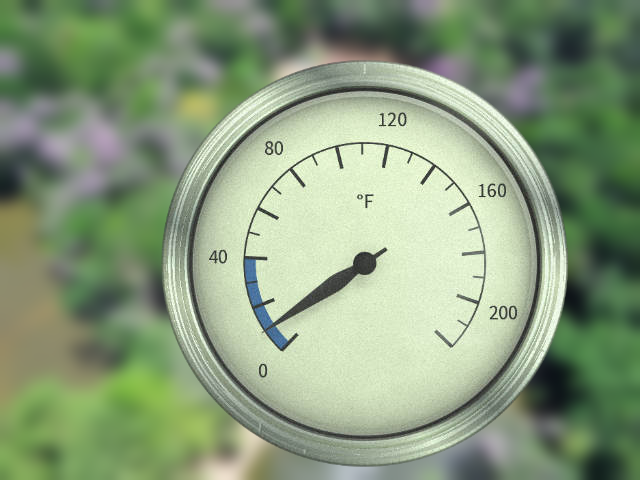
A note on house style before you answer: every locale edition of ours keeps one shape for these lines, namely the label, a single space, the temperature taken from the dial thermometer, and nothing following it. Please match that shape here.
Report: 10 °F
